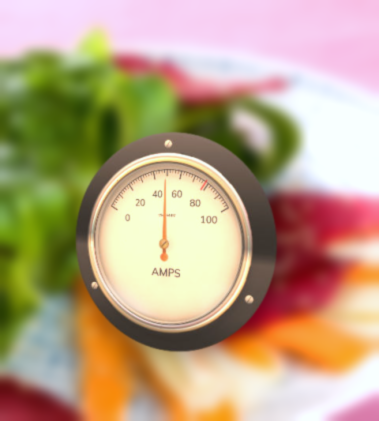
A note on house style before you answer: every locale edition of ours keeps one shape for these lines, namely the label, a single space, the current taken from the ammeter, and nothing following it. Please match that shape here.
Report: 50 A
